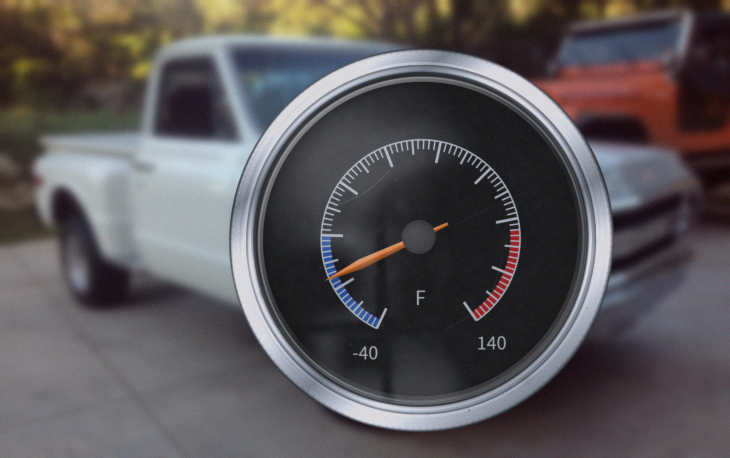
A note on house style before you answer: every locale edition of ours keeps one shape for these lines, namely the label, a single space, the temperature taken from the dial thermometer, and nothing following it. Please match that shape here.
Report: -16 °F
